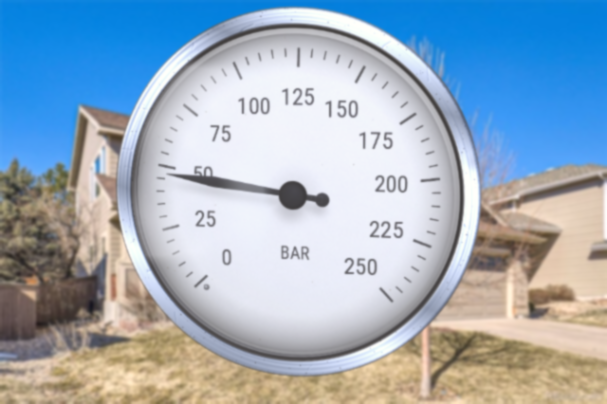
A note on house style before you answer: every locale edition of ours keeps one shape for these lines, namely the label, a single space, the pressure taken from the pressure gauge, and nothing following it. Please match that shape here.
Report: 47.5 bar
